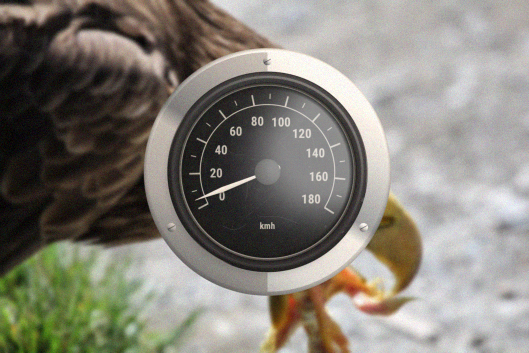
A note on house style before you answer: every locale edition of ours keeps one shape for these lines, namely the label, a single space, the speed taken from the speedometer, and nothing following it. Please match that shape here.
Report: 5 km/h
